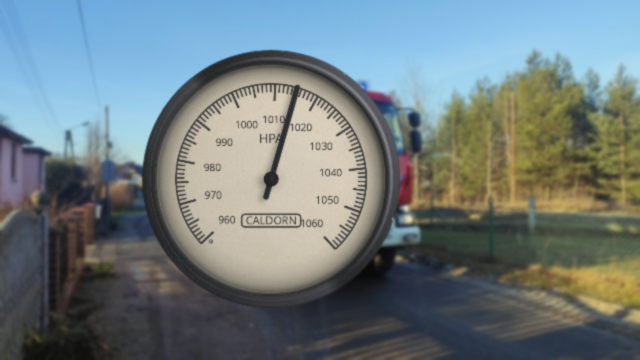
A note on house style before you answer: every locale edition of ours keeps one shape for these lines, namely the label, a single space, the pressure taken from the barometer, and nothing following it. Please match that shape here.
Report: 1015 hPa
